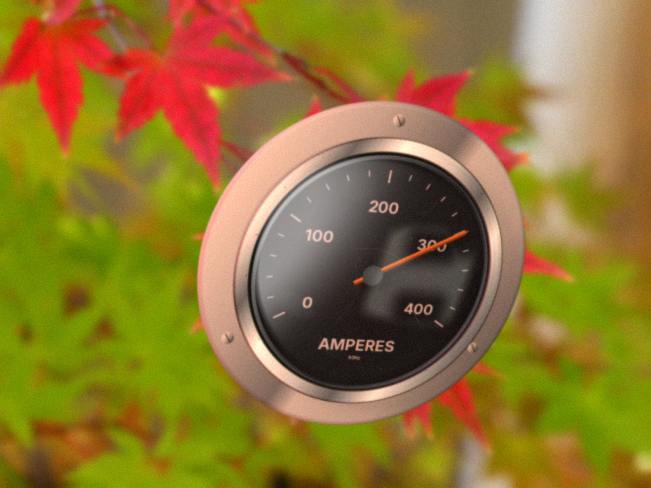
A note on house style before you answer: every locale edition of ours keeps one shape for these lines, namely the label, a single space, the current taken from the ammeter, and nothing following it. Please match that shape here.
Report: 300 A
